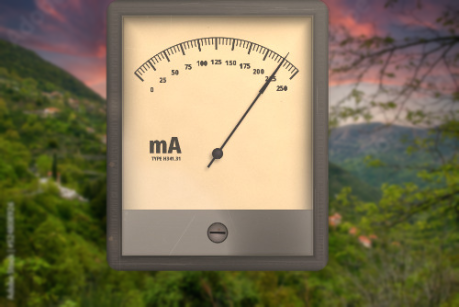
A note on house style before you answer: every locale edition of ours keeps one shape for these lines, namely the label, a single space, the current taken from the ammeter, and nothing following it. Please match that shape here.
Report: 225 mA
